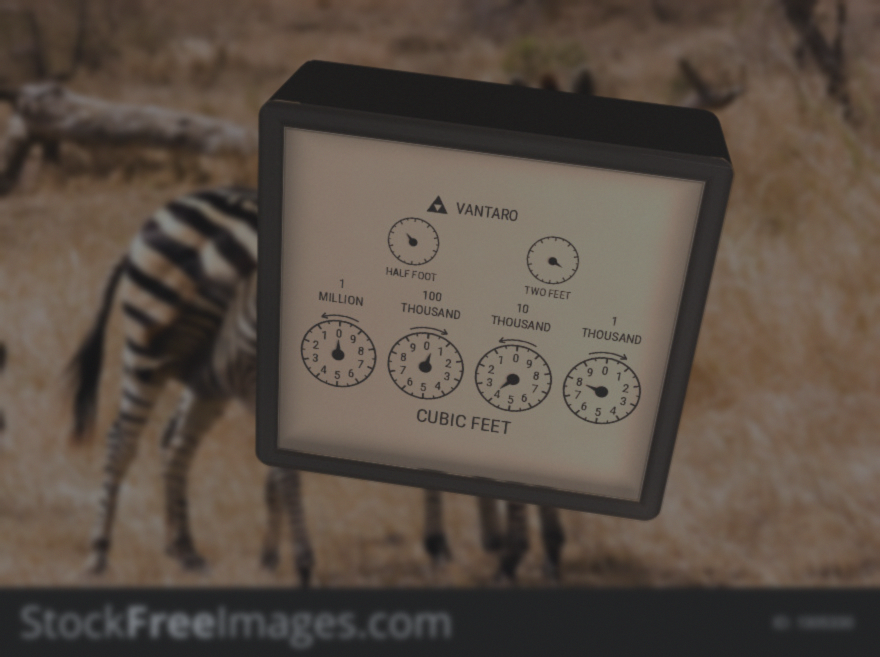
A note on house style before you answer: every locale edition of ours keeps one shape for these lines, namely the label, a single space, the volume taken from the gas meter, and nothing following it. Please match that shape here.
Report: 3800 ft³
